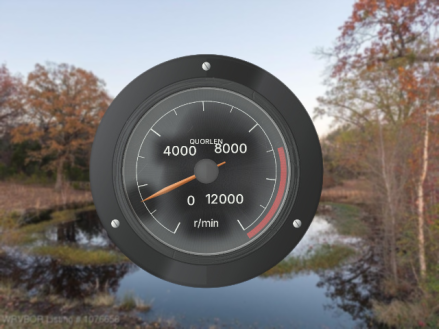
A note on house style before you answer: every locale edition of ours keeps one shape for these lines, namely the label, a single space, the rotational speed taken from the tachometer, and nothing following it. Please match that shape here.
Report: 1500 rpm
